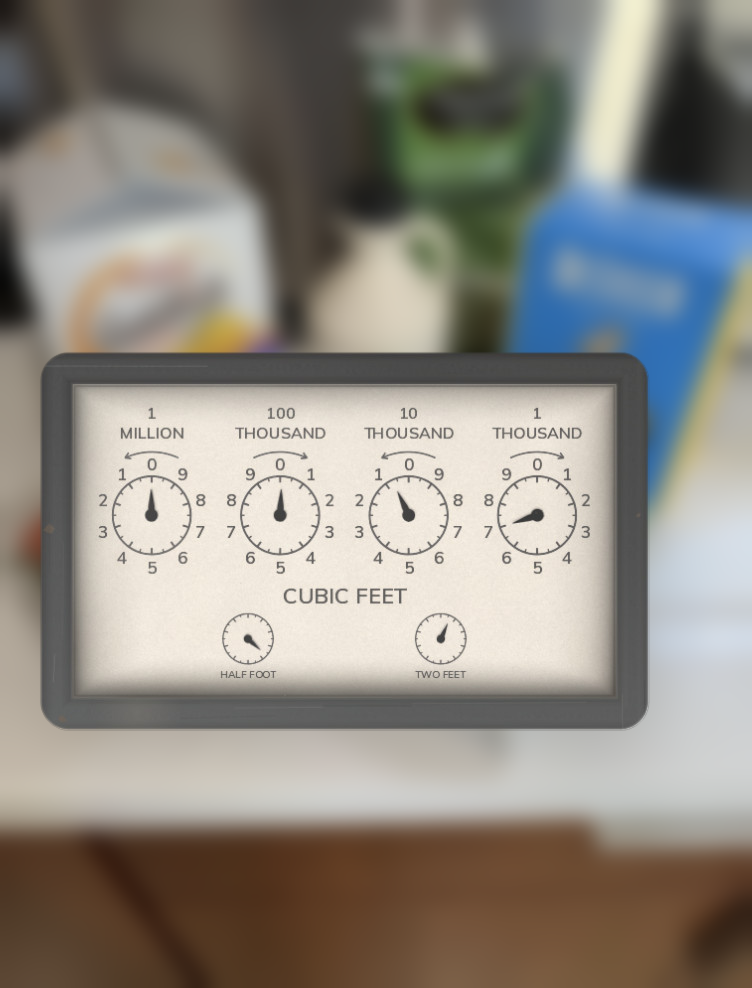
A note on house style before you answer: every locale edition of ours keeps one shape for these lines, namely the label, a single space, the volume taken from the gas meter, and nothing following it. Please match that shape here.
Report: 700 ft³
